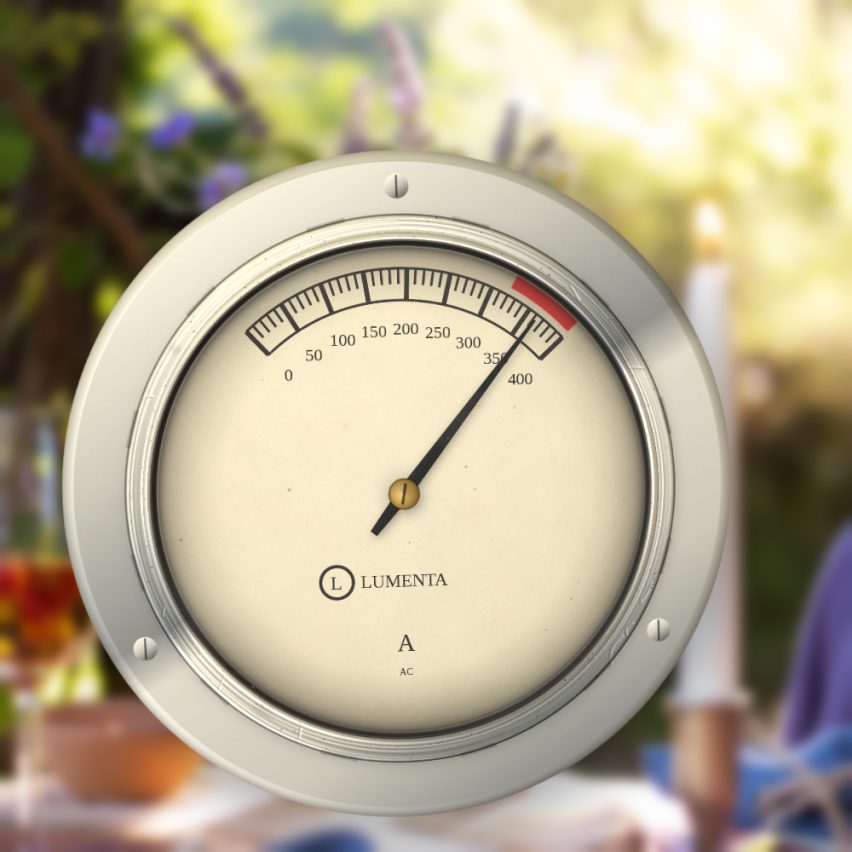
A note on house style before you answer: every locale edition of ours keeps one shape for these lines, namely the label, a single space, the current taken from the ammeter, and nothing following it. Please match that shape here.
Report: 360 A
